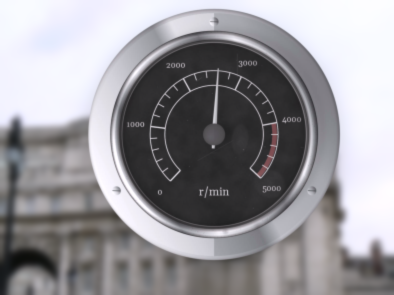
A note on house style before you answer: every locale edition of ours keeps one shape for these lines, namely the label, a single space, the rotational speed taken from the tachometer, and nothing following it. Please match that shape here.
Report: 2600 rpm
